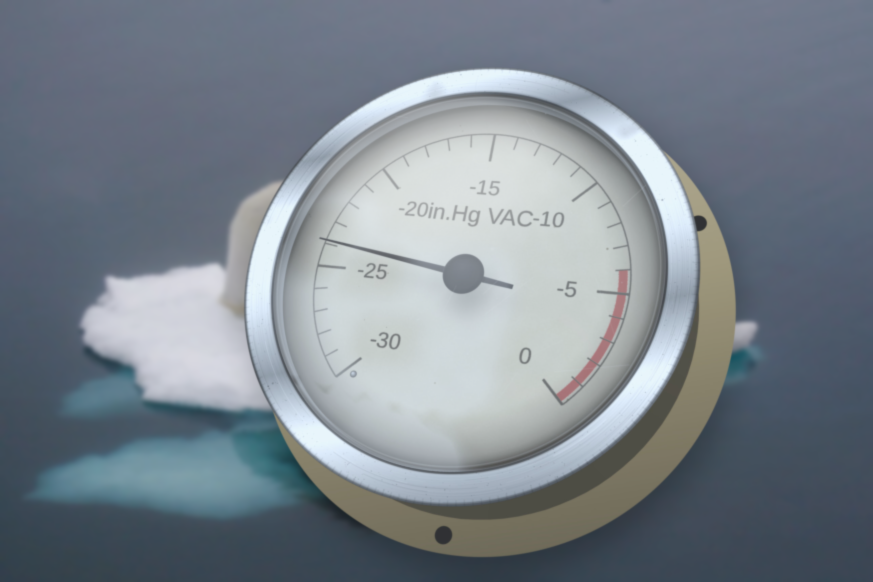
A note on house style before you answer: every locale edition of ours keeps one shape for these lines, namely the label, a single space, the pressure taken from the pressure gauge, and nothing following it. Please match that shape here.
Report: -24 inHg
